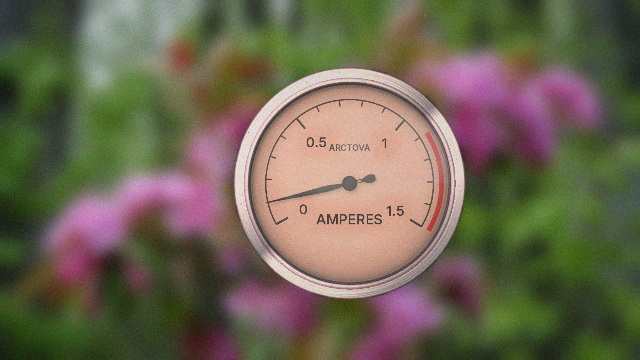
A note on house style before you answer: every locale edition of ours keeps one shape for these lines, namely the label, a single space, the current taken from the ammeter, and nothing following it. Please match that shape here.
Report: 0.1 A
